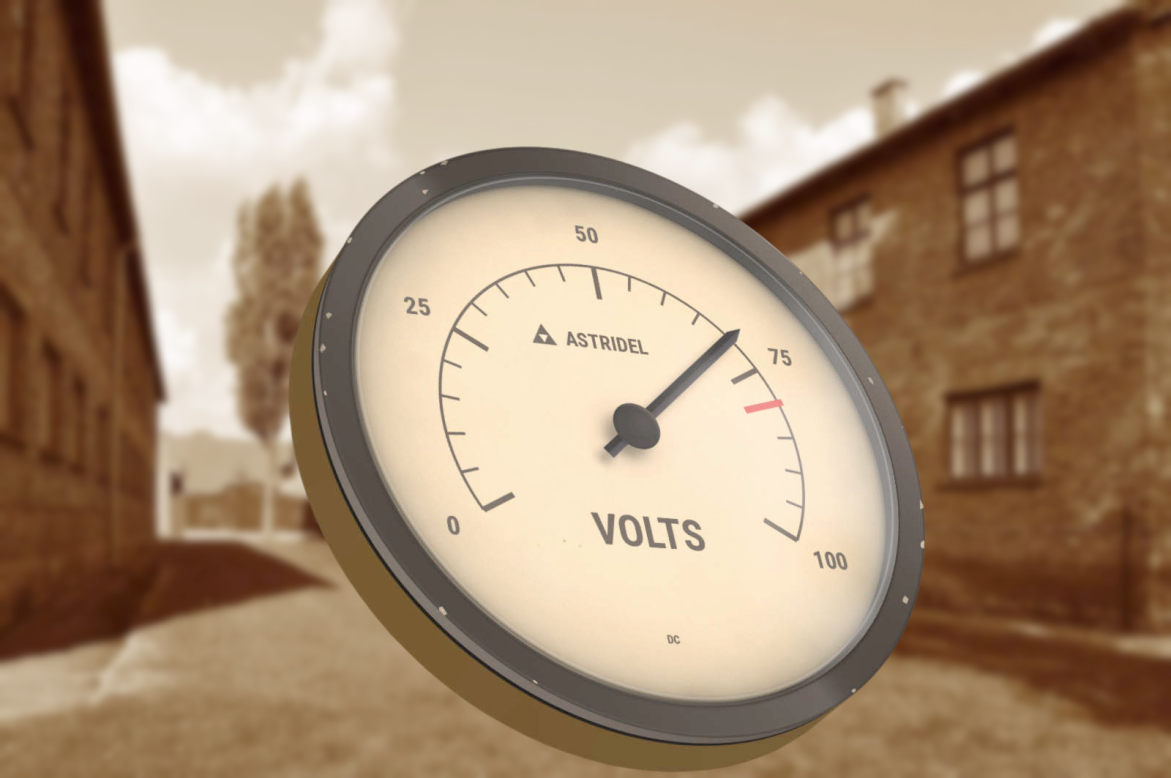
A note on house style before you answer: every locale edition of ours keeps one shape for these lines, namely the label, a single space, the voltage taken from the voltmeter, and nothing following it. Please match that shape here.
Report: 70 V
